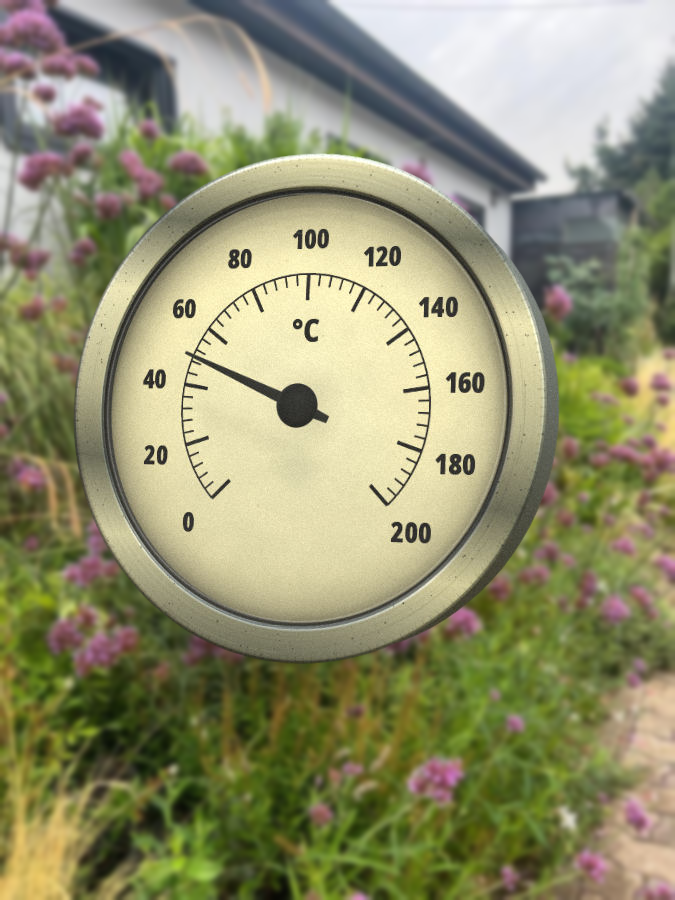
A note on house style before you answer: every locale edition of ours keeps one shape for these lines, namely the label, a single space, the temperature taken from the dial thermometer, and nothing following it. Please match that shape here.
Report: 50 °C
